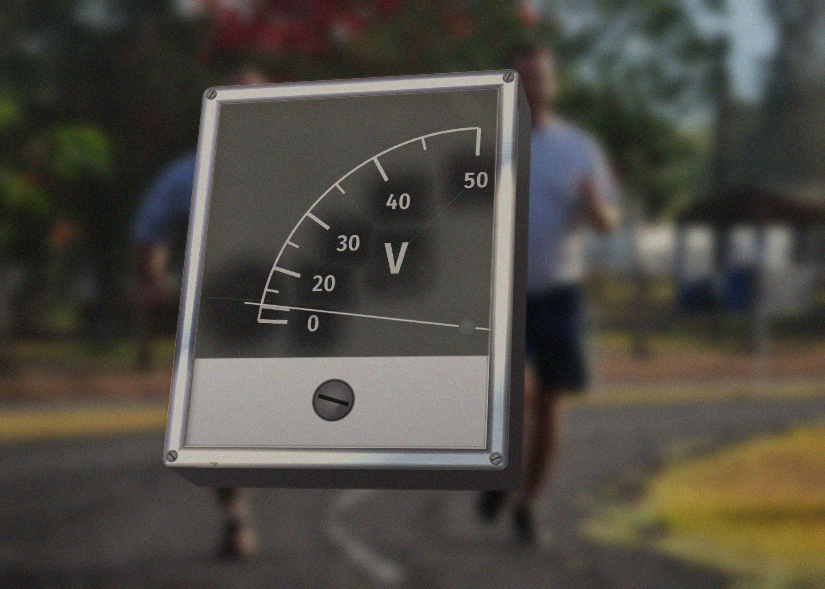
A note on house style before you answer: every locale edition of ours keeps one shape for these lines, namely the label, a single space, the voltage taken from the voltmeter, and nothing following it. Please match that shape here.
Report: 10 V
